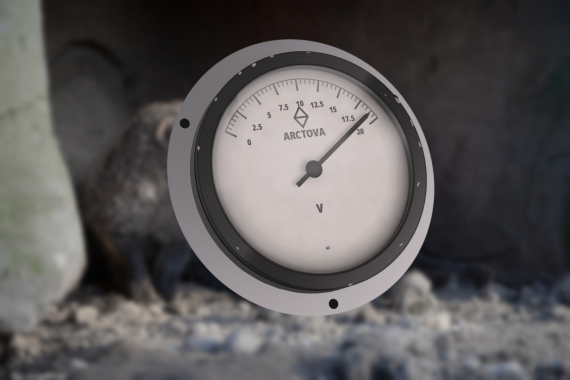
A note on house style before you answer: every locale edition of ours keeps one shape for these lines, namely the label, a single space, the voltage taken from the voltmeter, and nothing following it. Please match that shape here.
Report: 19 V
